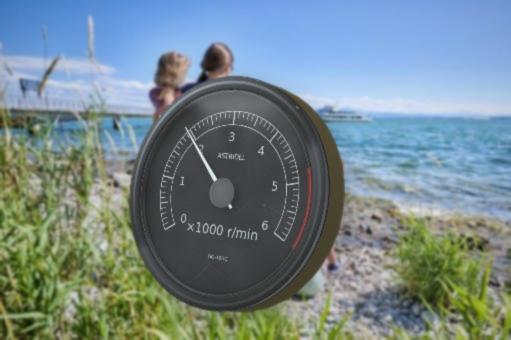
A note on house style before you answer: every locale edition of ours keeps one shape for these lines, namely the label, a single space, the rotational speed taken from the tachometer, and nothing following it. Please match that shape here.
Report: 2000 rpm
